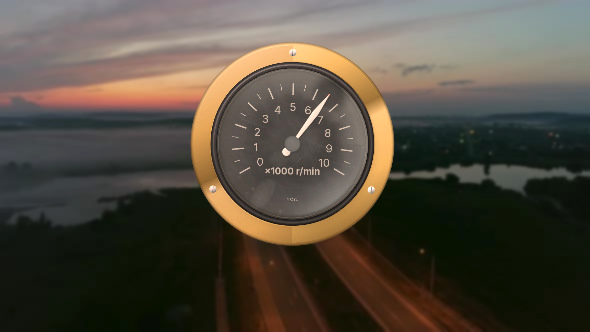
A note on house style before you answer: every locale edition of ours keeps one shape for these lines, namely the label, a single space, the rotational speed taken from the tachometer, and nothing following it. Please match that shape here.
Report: 6500 rpm
